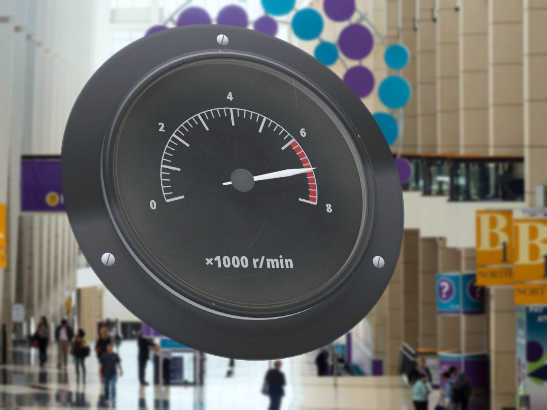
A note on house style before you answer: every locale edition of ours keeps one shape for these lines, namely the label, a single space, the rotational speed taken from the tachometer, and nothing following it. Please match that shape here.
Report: 7000 rpm
